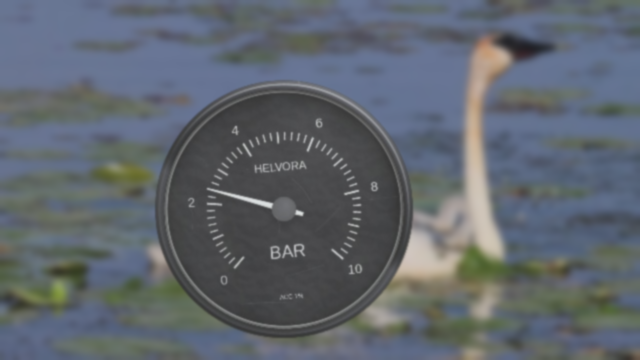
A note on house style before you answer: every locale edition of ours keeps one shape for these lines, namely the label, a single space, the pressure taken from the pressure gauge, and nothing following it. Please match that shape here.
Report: 2.4 bar
